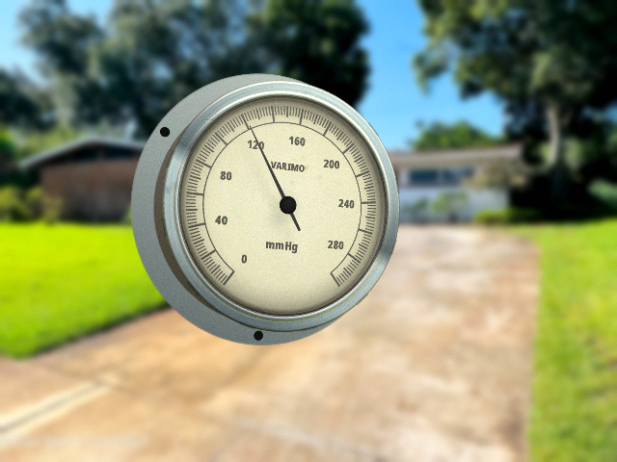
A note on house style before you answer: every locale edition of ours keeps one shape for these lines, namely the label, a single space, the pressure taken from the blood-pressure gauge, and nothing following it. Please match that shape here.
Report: 120 mmHg
